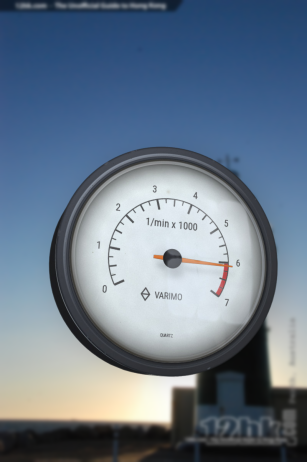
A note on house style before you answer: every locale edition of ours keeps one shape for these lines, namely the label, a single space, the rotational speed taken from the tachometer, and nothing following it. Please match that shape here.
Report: 6125 rpm
